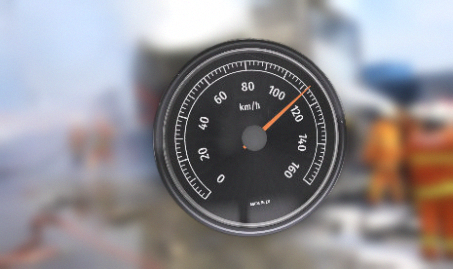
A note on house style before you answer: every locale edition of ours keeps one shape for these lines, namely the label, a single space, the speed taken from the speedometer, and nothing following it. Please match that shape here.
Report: 112 km/h
